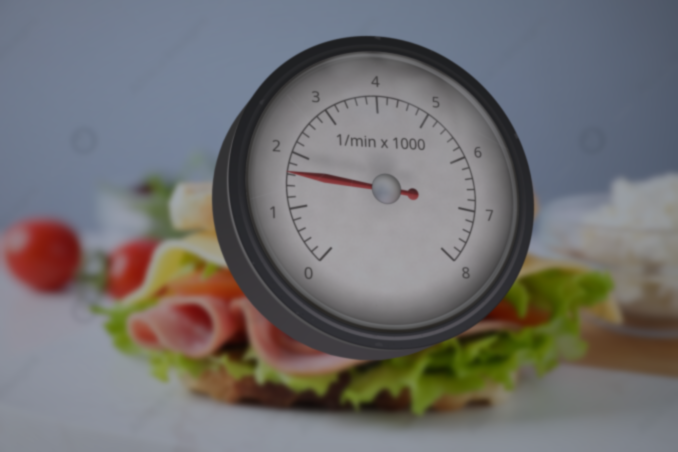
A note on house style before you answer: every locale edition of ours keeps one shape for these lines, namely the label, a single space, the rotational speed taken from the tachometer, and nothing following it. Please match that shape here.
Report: 1600 rpm
